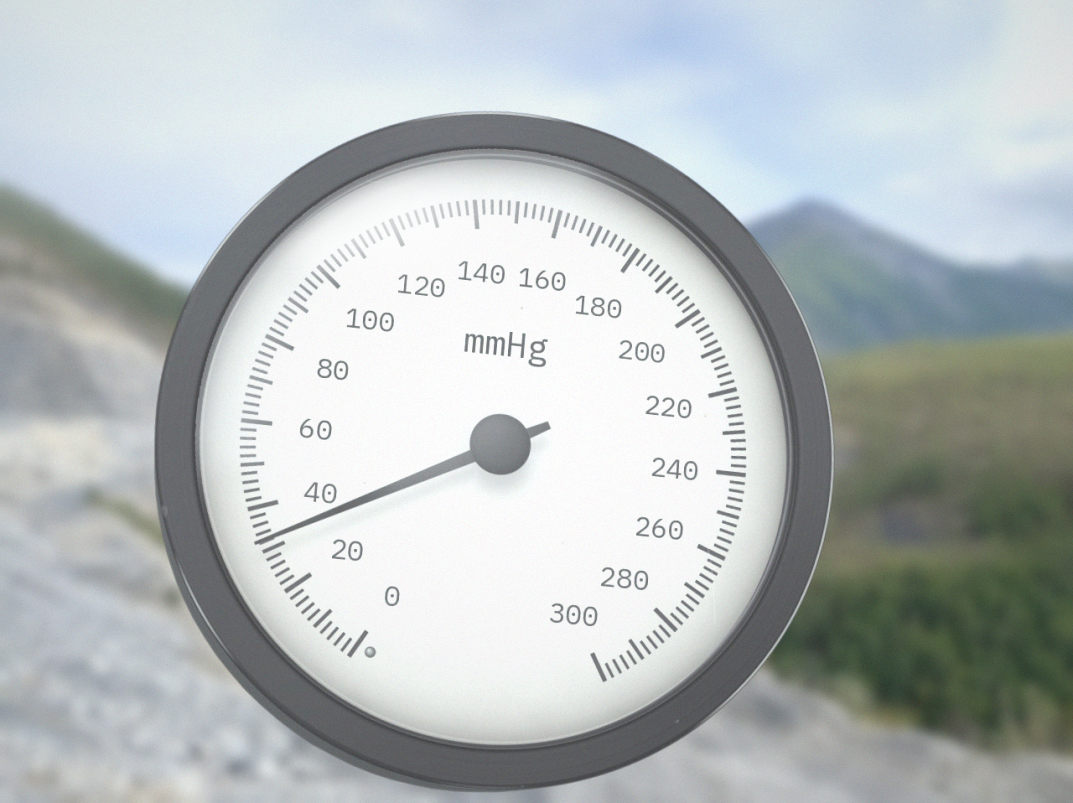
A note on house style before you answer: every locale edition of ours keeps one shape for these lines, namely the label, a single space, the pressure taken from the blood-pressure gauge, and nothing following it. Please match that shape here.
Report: 32 mmHg
